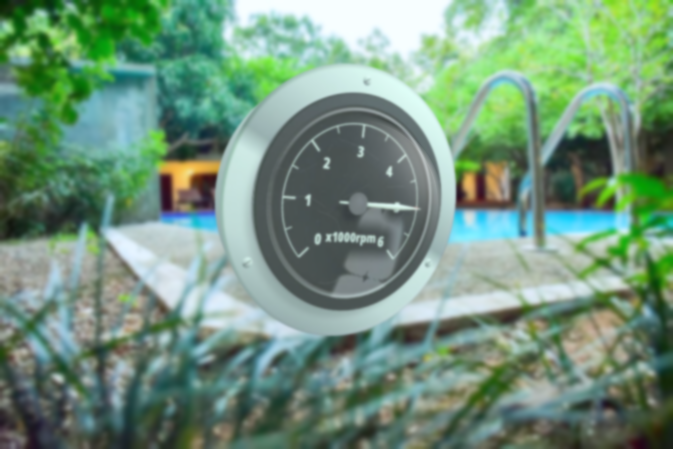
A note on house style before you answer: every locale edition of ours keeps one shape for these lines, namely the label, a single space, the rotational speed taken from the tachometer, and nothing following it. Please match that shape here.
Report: 5000 rpm
